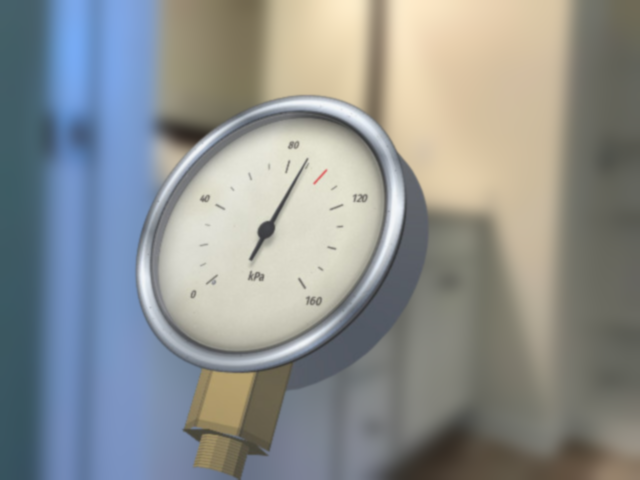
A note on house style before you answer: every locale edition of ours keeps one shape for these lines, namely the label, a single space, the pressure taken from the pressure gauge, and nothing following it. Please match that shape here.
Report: 90 kPa
